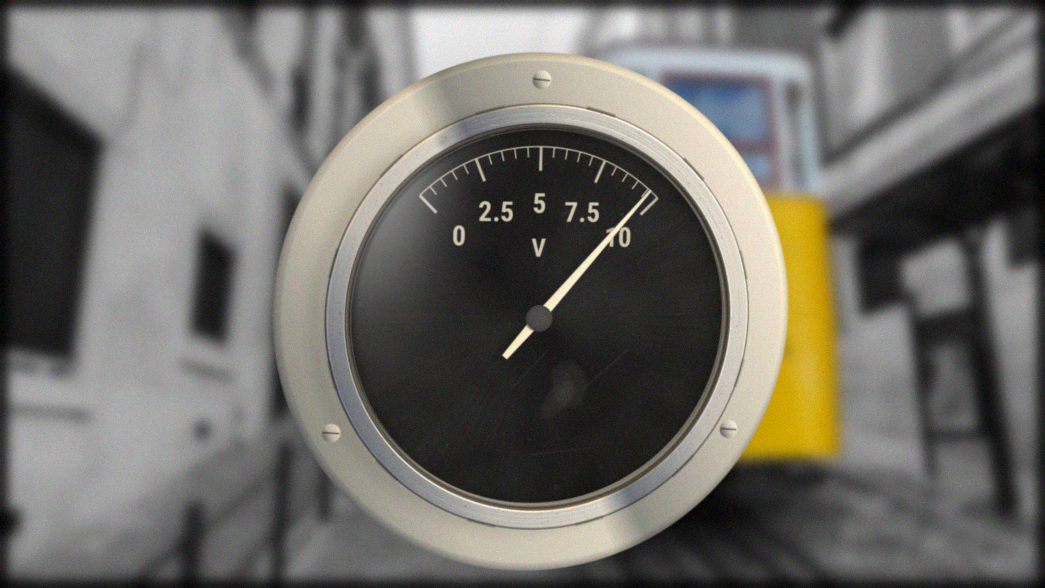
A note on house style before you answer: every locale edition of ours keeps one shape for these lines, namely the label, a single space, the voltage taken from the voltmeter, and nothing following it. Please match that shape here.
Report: 9.5 V
